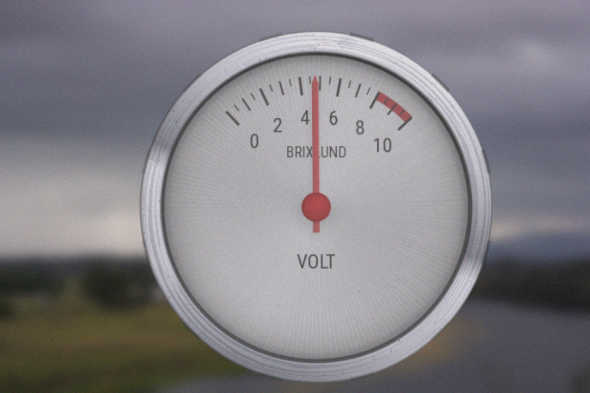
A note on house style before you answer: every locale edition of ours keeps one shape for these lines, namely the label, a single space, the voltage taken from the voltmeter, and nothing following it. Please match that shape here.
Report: 4.75 V
